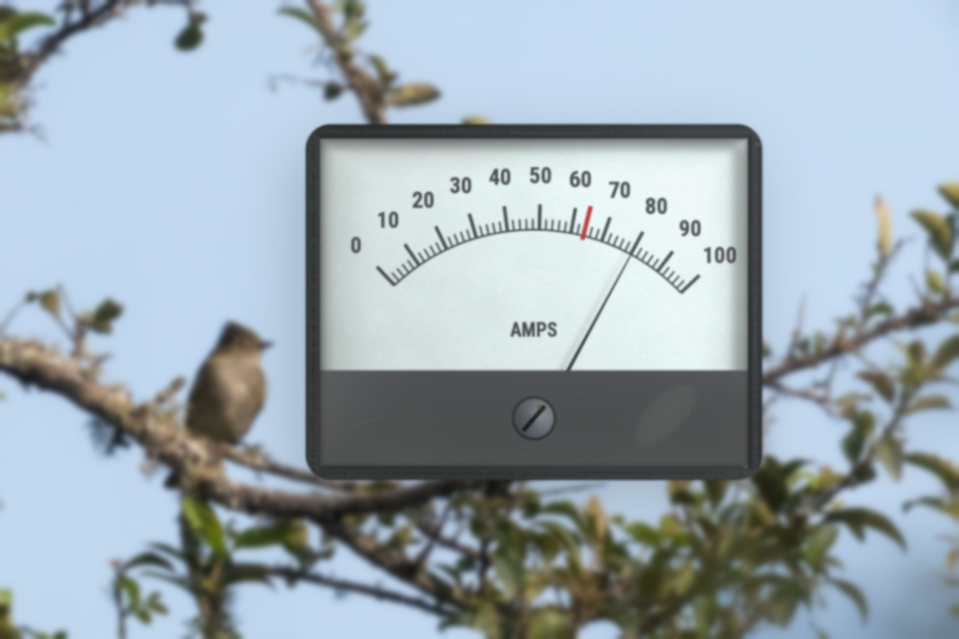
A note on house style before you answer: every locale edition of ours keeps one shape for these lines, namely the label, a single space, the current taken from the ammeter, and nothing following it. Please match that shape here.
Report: 80 A
